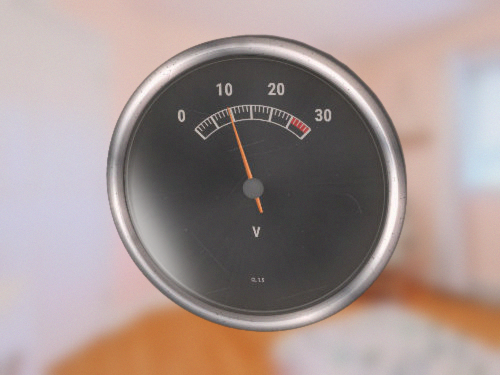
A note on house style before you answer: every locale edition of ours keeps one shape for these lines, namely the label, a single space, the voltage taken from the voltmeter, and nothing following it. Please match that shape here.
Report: 10 V
